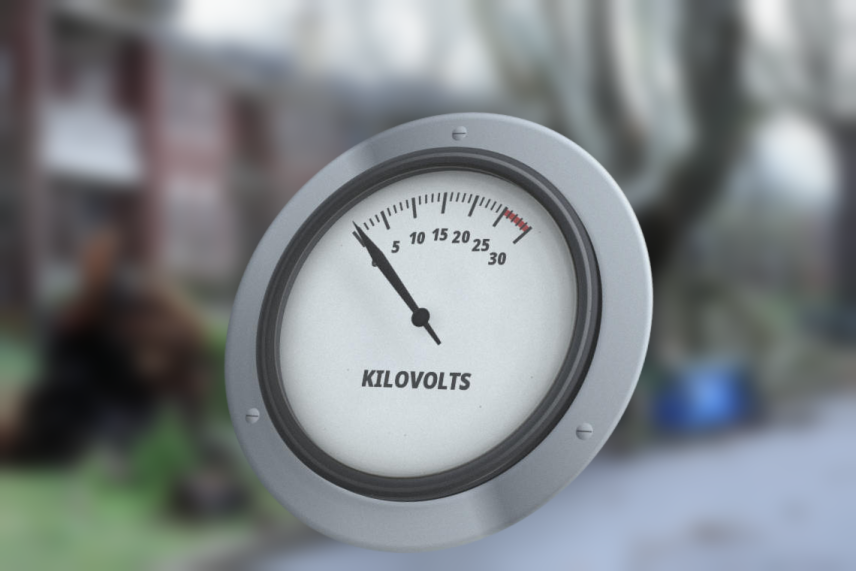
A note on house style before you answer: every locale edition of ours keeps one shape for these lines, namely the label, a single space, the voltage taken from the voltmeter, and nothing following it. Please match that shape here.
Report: 1 kV
